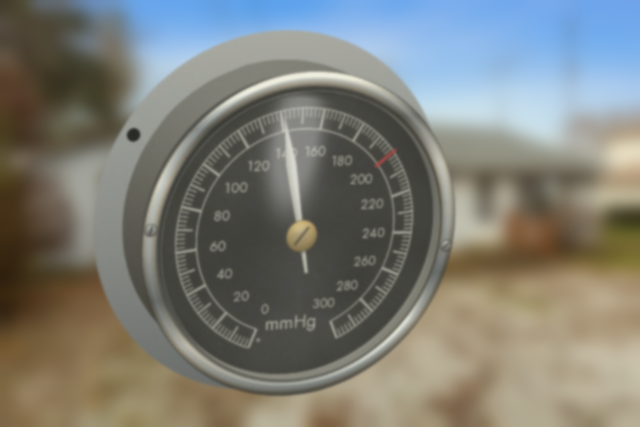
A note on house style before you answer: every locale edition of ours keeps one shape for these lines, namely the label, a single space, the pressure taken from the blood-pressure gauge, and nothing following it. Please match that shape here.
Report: 140 mmHg
